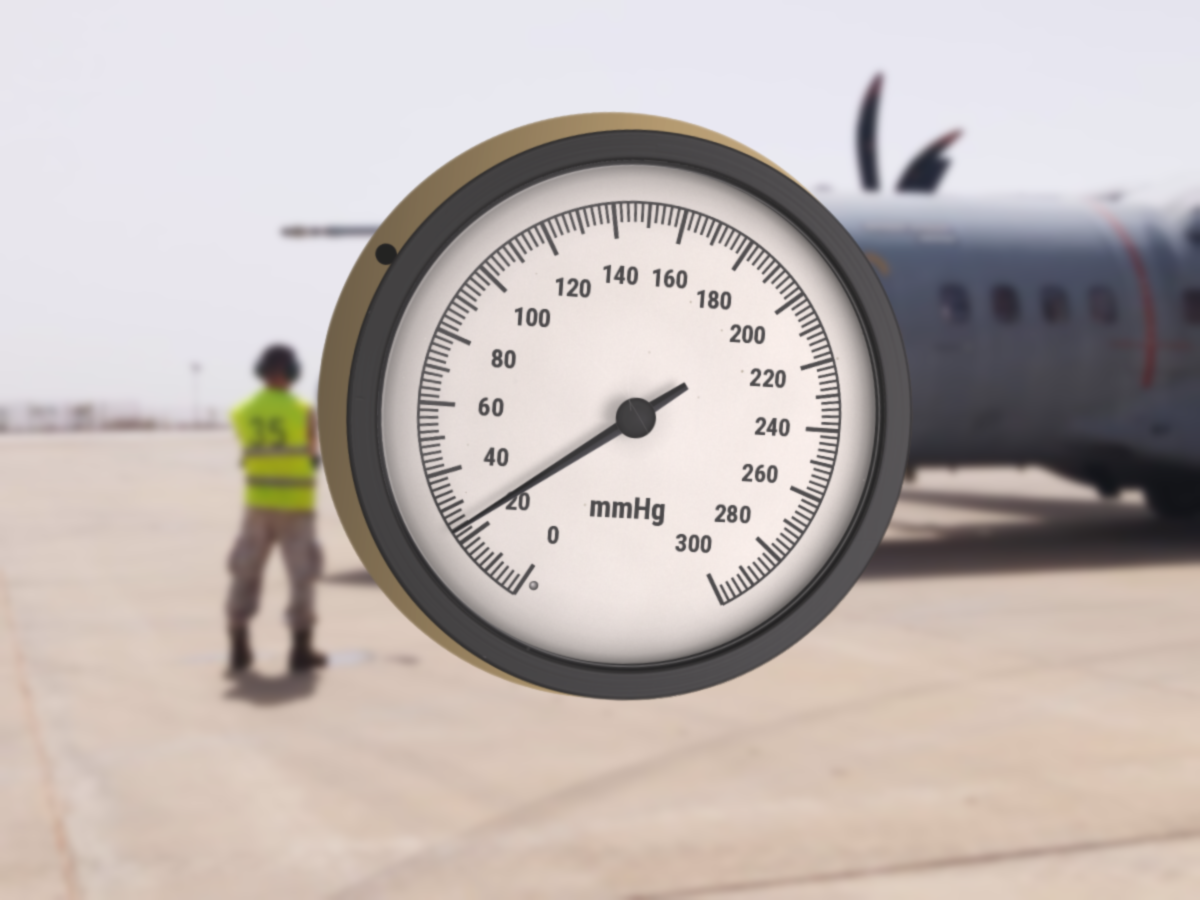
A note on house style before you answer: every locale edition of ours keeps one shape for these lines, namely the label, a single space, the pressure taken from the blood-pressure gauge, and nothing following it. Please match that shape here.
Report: 24 mmHg
